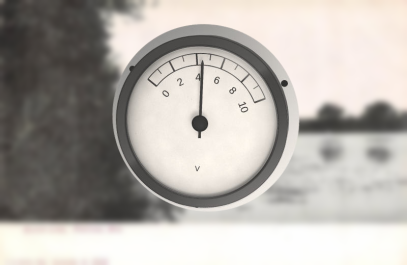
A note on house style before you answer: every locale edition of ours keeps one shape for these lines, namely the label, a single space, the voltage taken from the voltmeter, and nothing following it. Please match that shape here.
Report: 4.5 V
